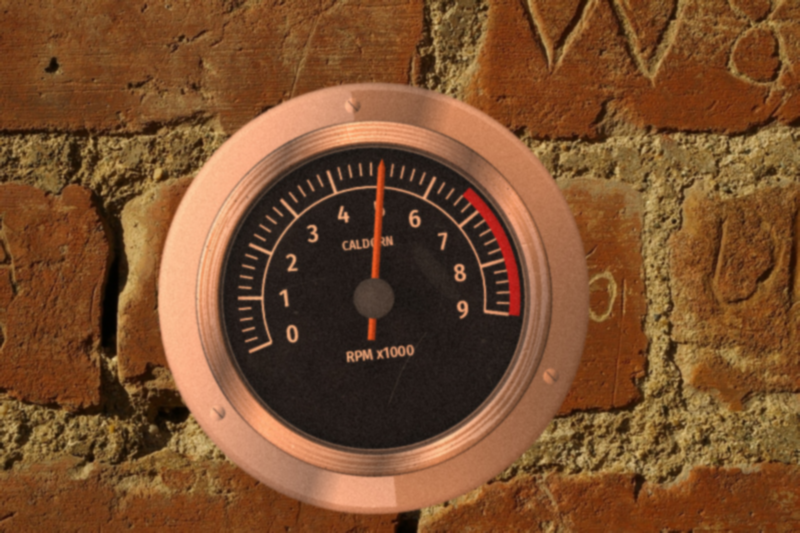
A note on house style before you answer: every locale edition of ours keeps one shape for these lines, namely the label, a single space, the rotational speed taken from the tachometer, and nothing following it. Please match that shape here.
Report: 5000 rpm
